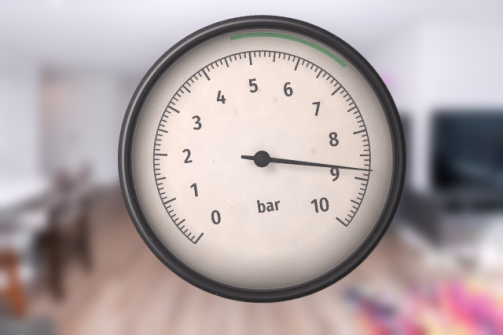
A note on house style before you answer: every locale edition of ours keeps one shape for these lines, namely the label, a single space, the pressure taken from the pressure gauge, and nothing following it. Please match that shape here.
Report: 8.8 bar
